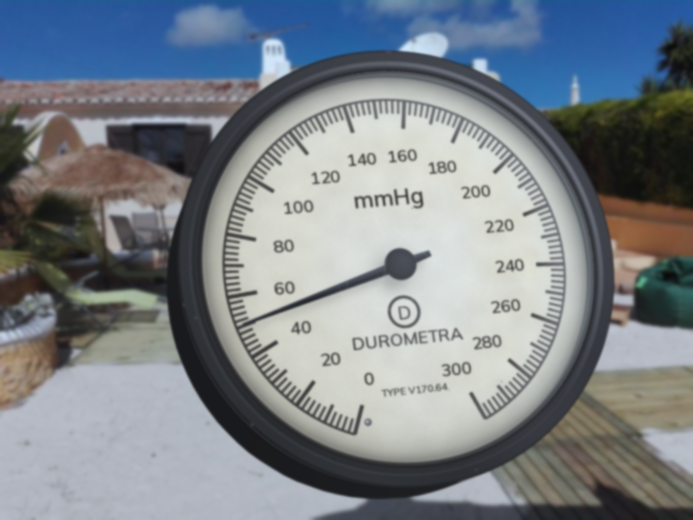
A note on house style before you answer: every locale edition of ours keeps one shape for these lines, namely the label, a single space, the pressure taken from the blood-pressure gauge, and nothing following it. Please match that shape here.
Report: 50 mmHg
